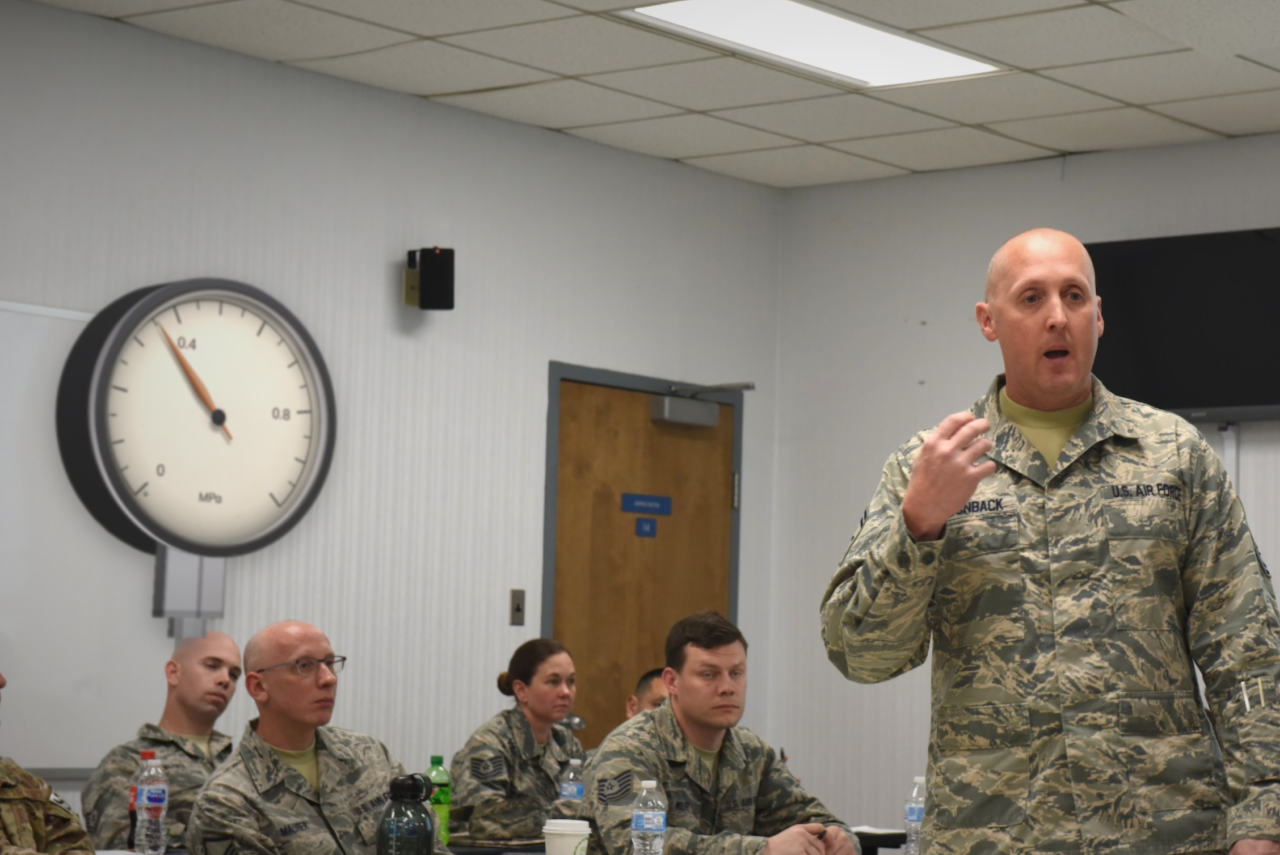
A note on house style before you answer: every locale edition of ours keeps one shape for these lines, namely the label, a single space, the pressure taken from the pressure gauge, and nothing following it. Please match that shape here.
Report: 0.35 MPa
